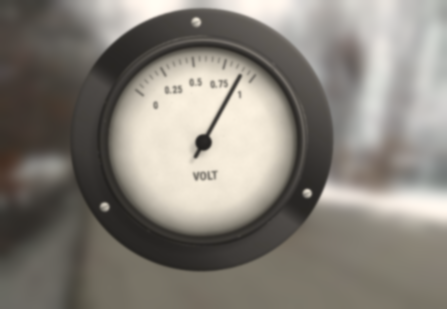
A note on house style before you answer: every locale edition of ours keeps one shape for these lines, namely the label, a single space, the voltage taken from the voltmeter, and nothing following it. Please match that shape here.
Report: 0.9 V
